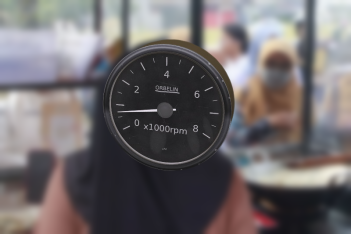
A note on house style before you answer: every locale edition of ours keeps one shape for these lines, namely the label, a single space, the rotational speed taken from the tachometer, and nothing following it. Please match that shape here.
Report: 750 rpm
